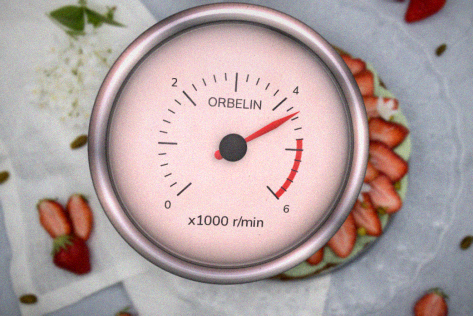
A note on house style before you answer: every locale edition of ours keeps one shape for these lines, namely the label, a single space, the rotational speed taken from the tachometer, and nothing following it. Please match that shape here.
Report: 4300 rpm
